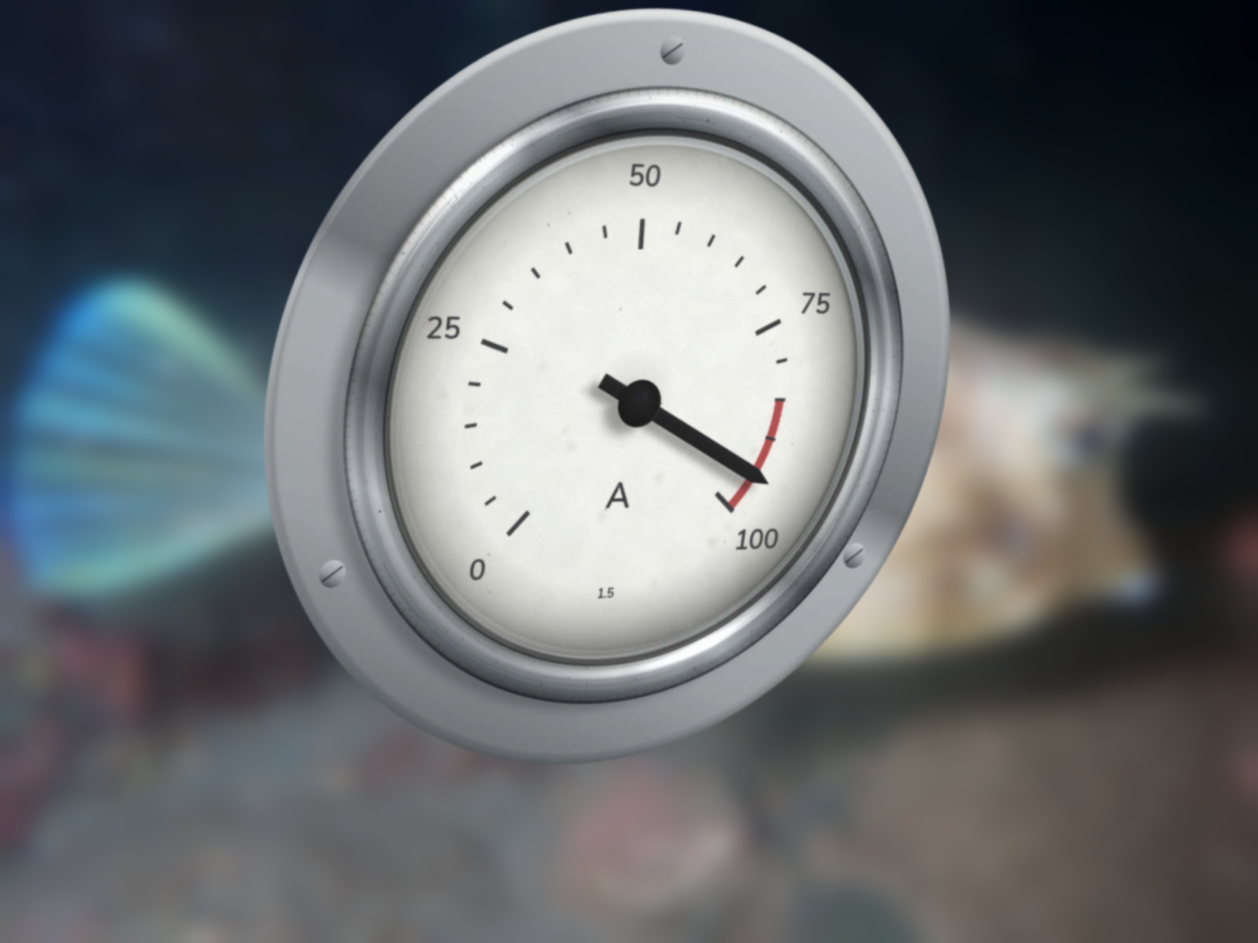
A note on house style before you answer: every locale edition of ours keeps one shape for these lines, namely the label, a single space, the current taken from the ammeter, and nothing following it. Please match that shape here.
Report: 95 A
